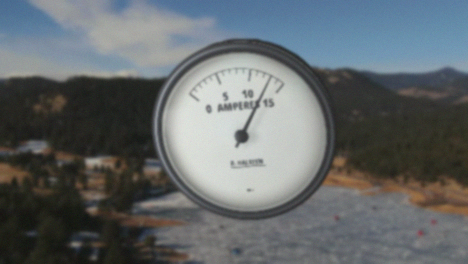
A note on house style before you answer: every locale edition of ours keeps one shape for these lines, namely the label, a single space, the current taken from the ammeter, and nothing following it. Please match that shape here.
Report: 13 A
